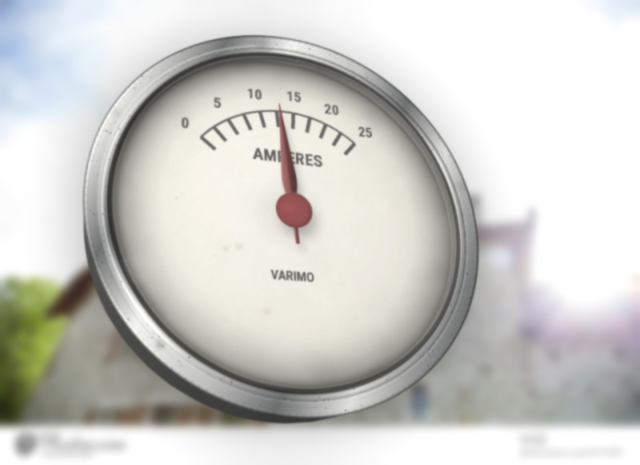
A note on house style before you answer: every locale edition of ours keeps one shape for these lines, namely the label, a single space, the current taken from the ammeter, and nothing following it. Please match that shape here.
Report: 12.5 A
